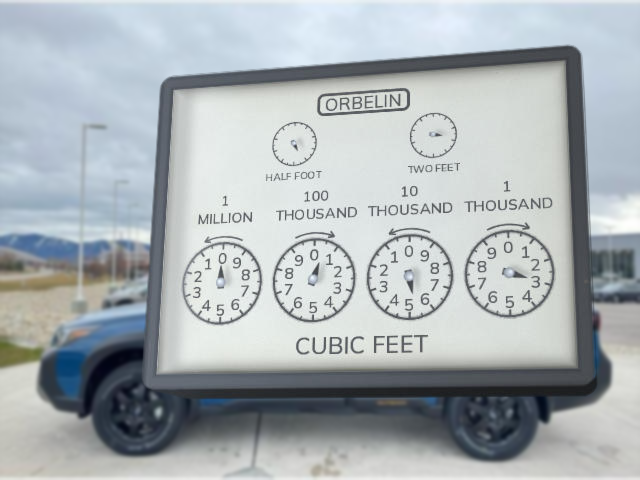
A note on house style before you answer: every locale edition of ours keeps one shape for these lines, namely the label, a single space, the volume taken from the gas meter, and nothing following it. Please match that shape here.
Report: 5300 ft³
